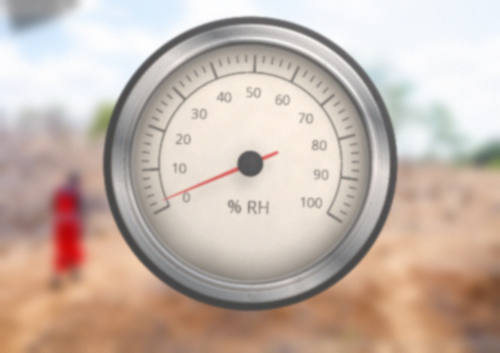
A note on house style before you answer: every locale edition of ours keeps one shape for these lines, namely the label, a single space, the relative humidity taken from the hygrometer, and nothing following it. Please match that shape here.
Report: 2 %
